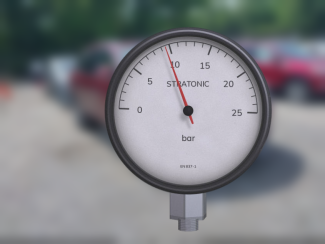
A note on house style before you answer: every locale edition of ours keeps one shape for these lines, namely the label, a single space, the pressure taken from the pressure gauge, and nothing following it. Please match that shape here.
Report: 9.5 bar
